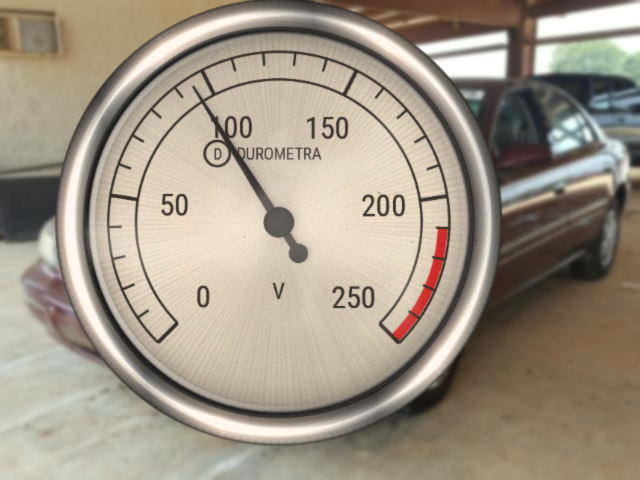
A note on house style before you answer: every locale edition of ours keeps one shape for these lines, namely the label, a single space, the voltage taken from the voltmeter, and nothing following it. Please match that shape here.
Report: 95 V
